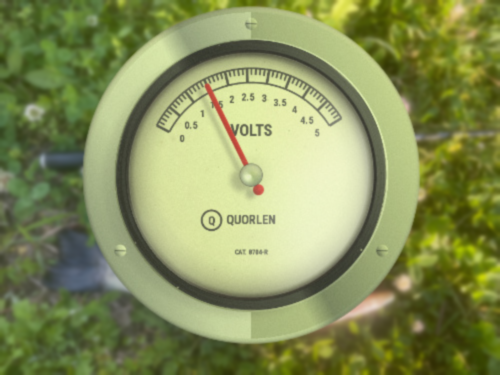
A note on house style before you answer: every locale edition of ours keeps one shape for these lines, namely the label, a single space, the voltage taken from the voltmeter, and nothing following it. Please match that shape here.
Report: 1.5 V
